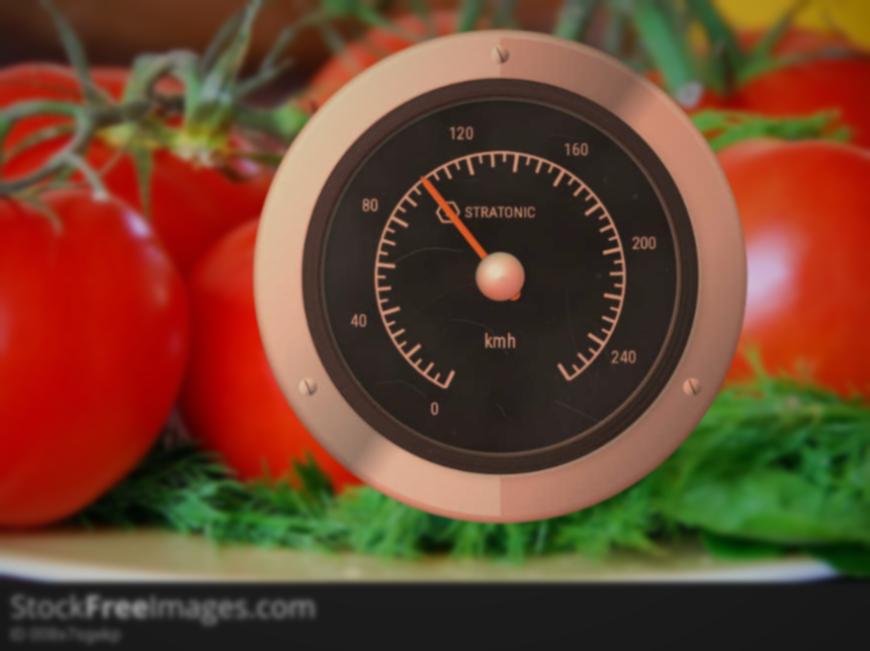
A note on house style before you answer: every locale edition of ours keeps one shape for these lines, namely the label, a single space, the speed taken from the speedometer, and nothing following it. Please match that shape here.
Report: 100 km/h
